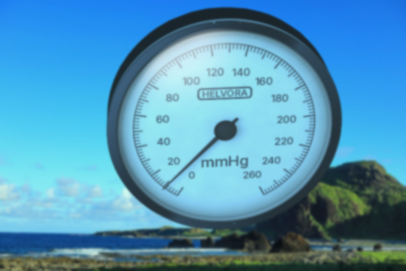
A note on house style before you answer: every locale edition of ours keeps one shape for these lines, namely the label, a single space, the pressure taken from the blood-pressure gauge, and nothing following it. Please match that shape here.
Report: 10 mmHg
